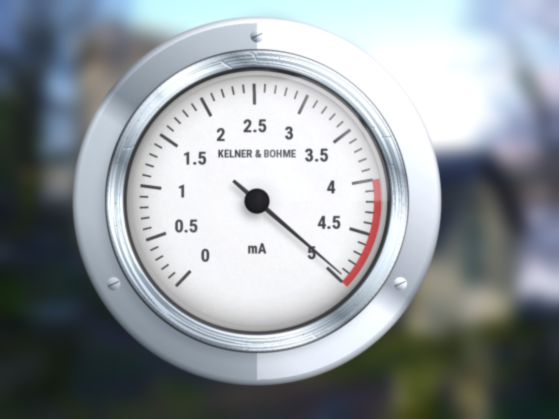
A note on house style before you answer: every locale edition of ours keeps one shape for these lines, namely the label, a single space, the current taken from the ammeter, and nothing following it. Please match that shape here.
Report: 4.95 mA
